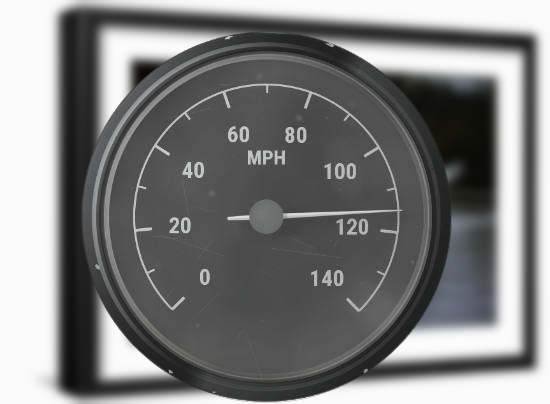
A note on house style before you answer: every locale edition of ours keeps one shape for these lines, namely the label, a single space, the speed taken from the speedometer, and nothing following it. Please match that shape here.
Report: 115 mph
